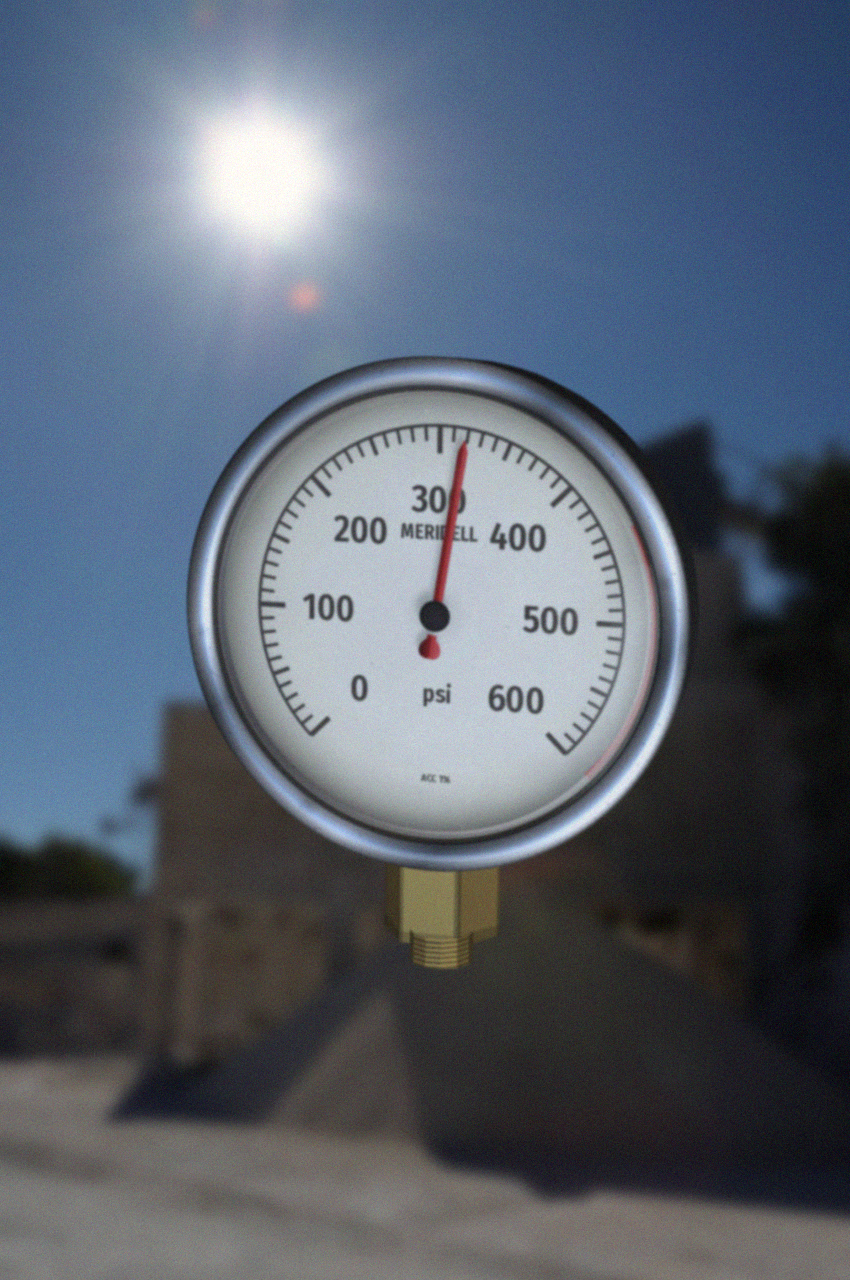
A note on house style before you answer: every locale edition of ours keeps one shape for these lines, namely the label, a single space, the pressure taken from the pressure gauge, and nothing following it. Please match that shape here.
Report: 320 psi
